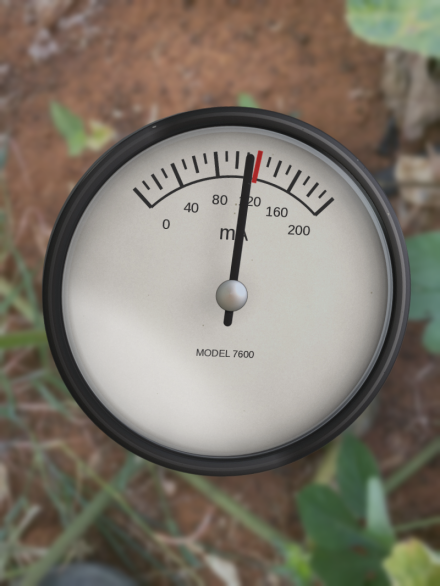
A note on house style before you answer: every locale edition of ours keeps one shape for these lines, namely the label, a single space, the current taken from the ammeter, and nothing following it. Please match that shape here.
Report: 110 mA
